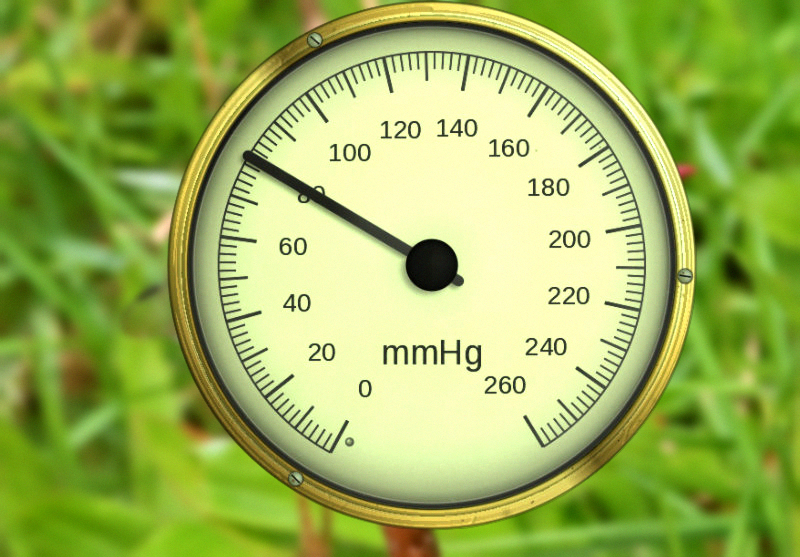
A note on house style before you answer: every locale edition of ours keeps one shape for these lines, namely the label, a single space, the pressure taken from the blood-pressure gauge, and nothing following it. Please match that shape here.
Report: 80 mmHg
